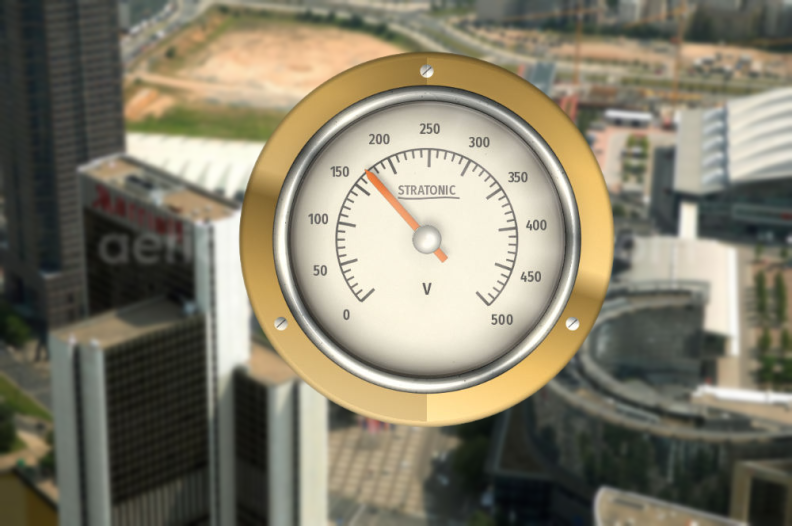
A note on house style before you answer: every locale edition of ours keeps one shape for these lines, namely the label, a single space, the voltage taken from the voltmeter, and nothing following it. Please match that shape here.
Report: 170 V
